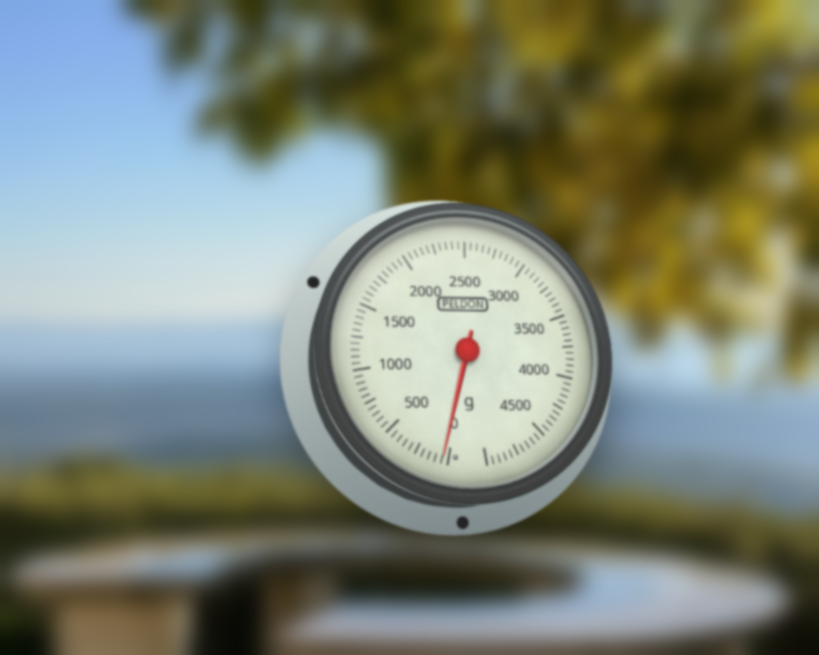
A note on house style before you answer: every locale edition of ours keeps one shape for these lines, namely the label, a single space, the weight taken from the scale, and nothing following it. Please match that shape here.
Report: 50 g
